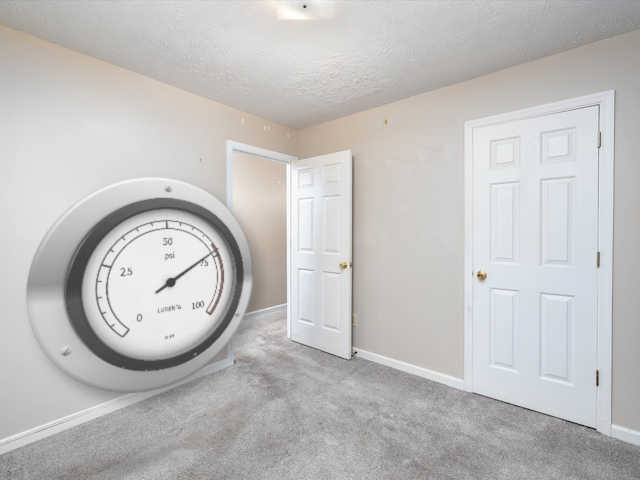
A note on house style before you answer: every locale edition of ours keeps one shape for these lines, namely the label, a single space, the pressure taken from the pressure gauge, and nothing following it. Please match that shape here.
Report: 72.5 psi
